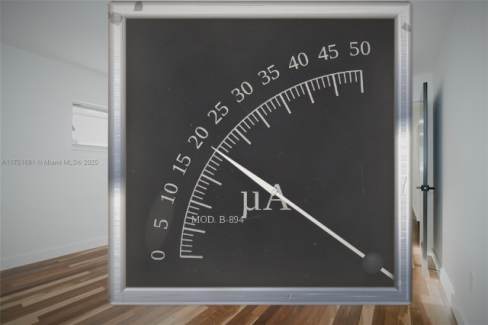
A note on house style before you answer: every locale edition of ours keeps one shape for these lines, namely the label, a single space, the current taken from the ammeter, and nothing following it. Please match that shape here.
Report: 20 µA
